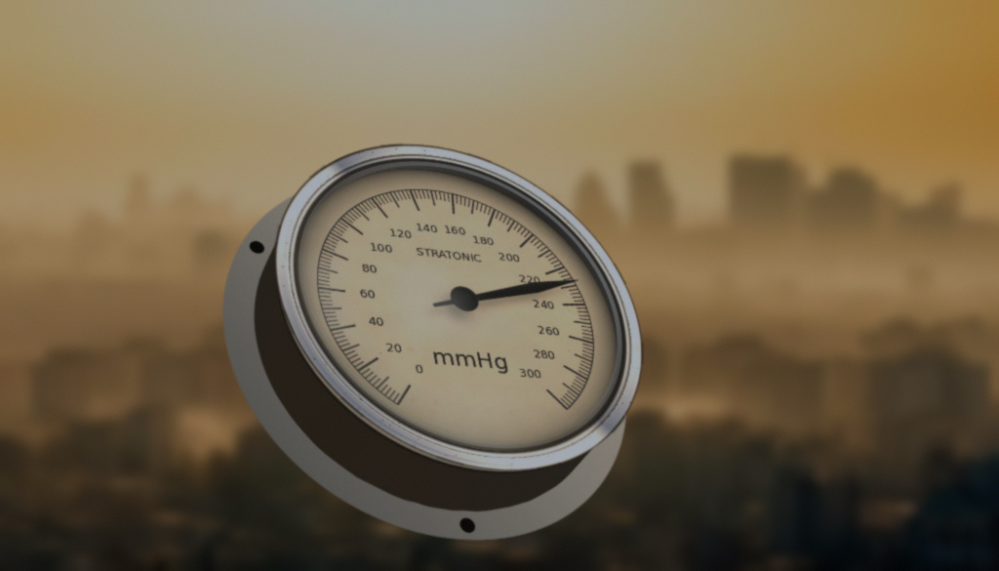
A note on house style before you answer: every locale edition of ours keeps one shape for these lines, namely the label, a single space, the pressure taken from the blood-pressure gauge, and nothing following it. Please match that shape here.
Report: 230 mmHg
